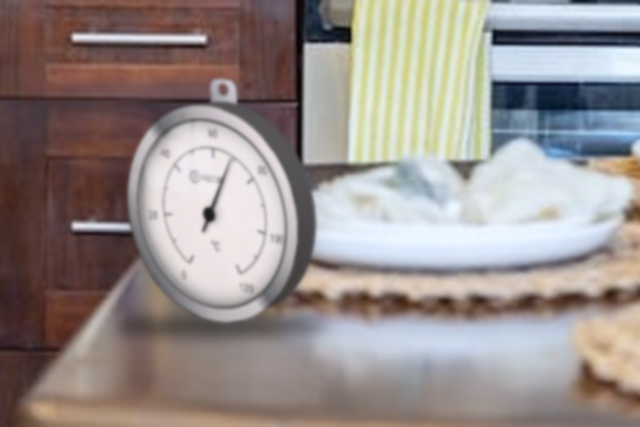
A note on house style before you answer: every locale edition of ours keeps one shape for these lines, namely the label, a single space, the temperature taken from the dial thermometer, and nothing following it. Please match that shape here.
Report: 70 °C
